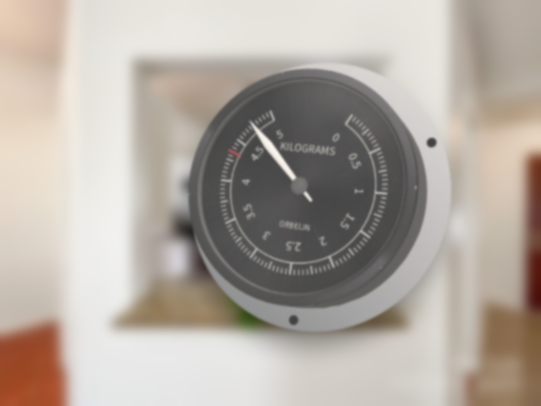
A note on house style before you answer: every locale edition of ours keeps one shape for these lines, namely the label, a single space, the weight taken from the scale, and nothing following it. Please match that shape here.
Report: 4.75 kg
